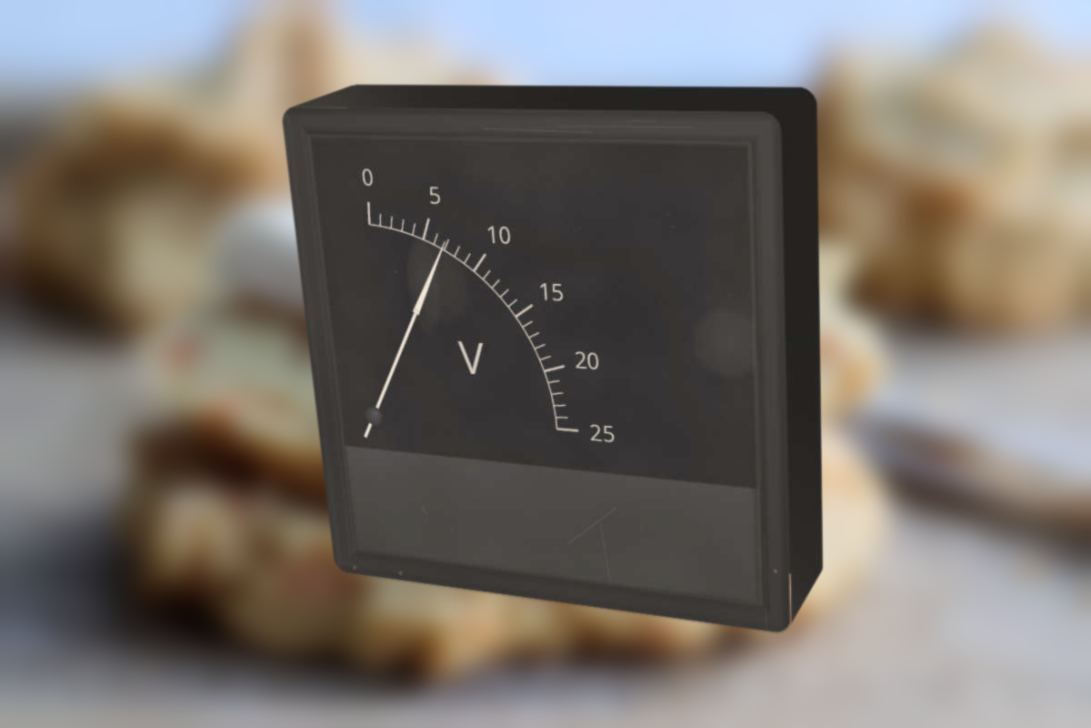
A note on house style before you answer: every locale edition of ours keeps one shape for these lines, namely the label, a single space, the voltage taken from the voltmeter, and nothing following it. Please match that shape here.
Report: 7 V
